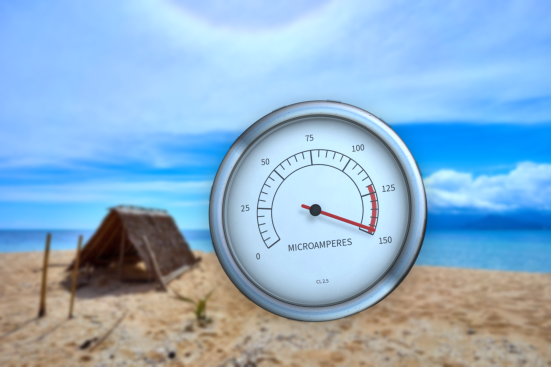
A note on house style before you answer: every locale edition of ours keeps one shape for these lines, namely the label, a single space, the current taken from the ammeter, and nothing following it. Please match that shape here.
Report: 147.5 µA
